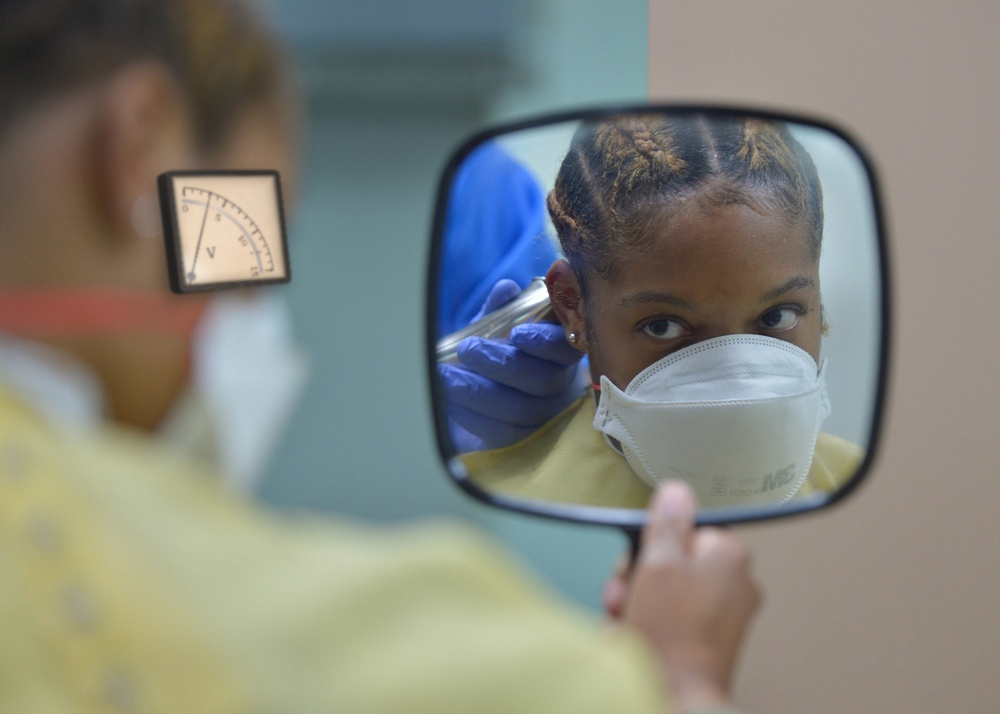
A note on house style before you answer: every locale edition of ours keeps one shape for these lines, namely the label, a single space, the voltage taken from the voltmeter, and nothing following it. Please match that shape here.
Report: 3 V
